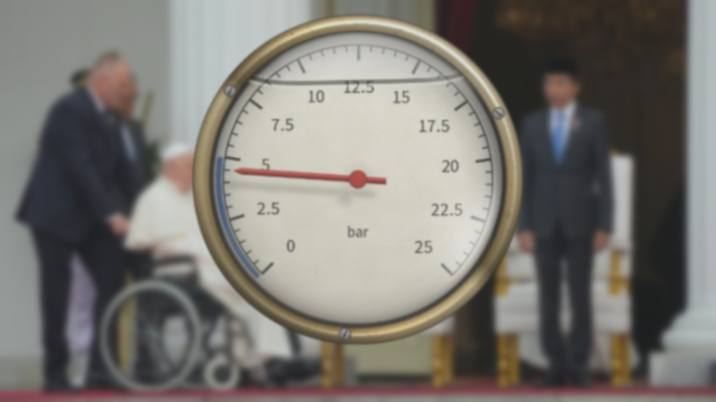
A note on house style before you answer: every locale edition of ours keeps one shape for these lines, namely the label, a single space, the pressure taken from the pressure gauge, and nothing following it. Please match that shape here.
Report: 4.5 bar
